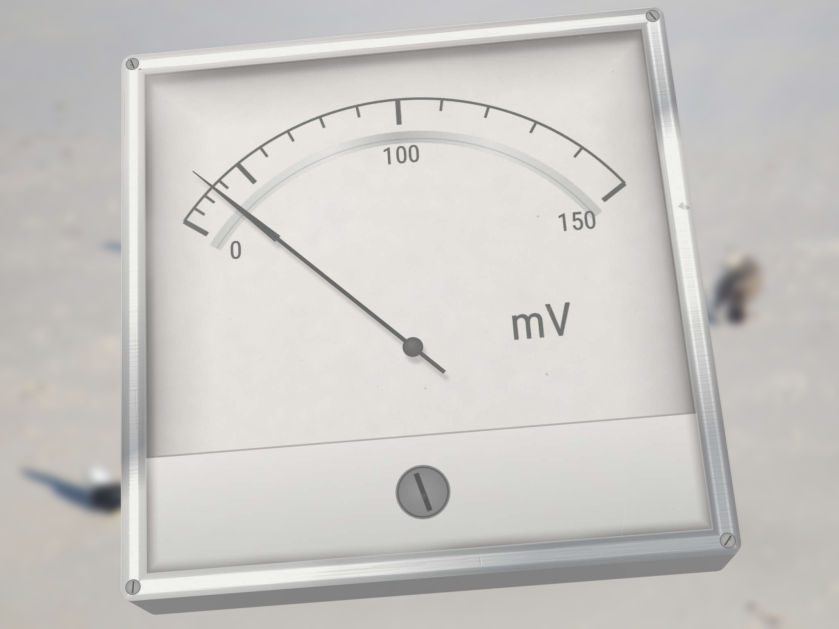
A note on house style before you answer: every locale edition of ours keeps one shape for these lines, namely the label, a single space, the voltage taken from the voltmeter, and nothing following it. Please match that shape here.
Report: 35 mV
